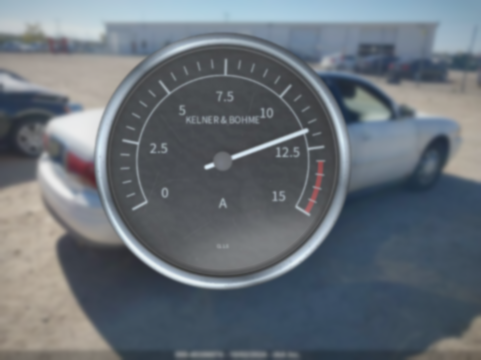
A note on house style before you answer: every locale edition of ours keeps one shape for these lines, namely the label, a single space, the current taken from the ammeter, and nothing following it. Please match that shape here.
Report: 11.75 A
